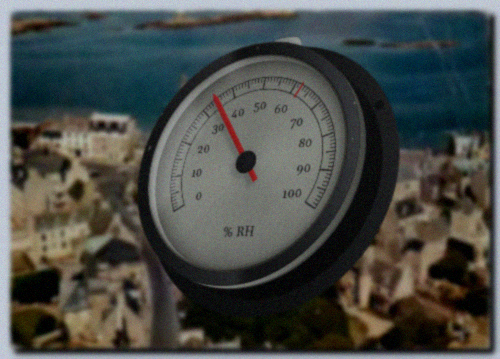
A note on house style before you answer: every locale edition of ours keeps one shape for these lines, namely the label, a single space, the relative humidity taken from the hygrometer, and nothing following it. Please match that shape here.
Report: 35 %
